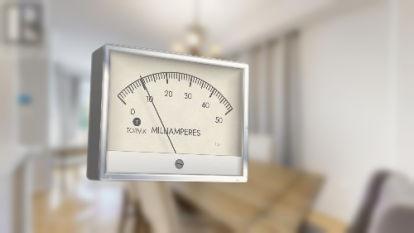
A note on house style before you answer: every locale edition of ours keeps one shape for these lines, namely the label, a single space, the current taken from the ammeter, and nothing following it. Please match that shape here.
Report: 10 mA
